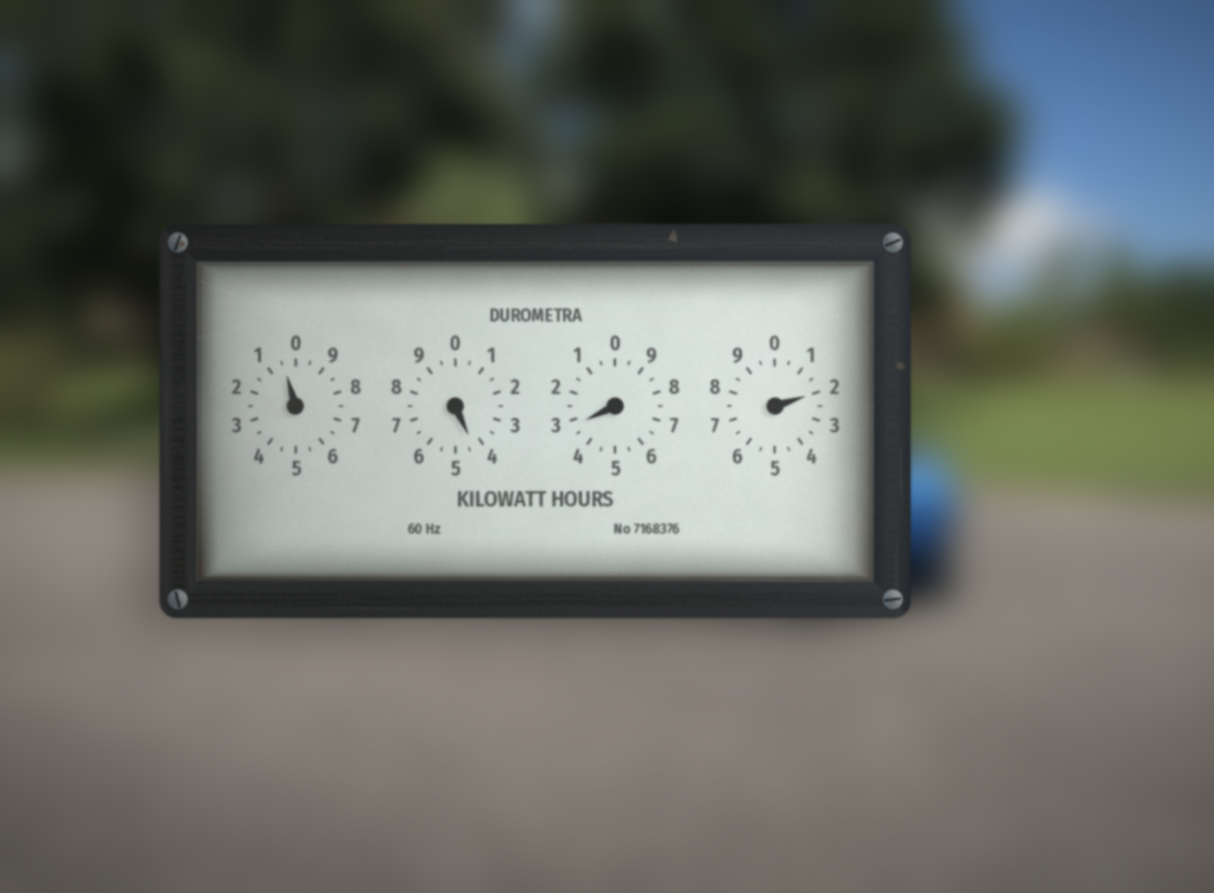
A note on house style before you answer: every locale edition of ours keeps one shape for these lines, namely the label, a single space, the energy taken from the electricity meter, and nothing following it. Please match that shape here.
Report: 432 kWh
